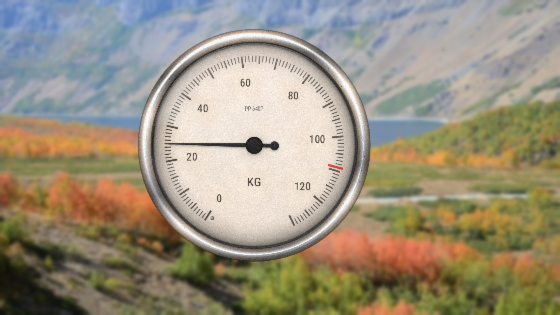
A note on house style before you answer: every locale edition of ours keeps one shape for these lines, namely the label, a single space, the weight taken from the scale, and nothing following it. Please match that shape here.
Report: 25 kg
